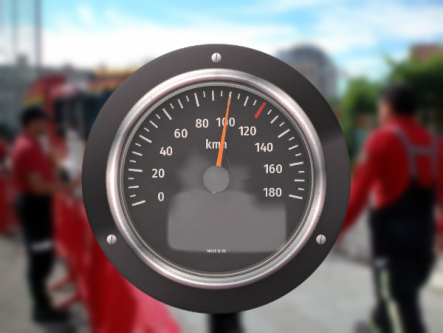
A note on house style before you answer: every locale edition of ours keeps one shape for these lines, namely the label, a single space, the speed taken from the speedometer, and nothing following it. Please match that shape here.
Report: 100 km/h
